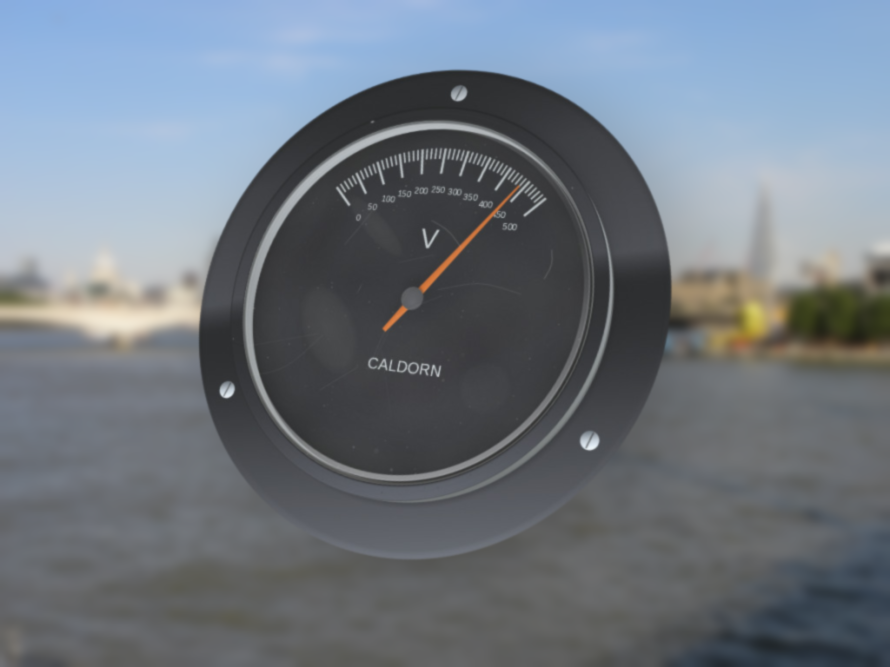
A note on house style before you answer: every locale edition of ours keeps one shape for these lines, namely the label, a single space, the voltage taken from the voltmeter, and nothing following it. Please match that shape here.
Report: 450 V
